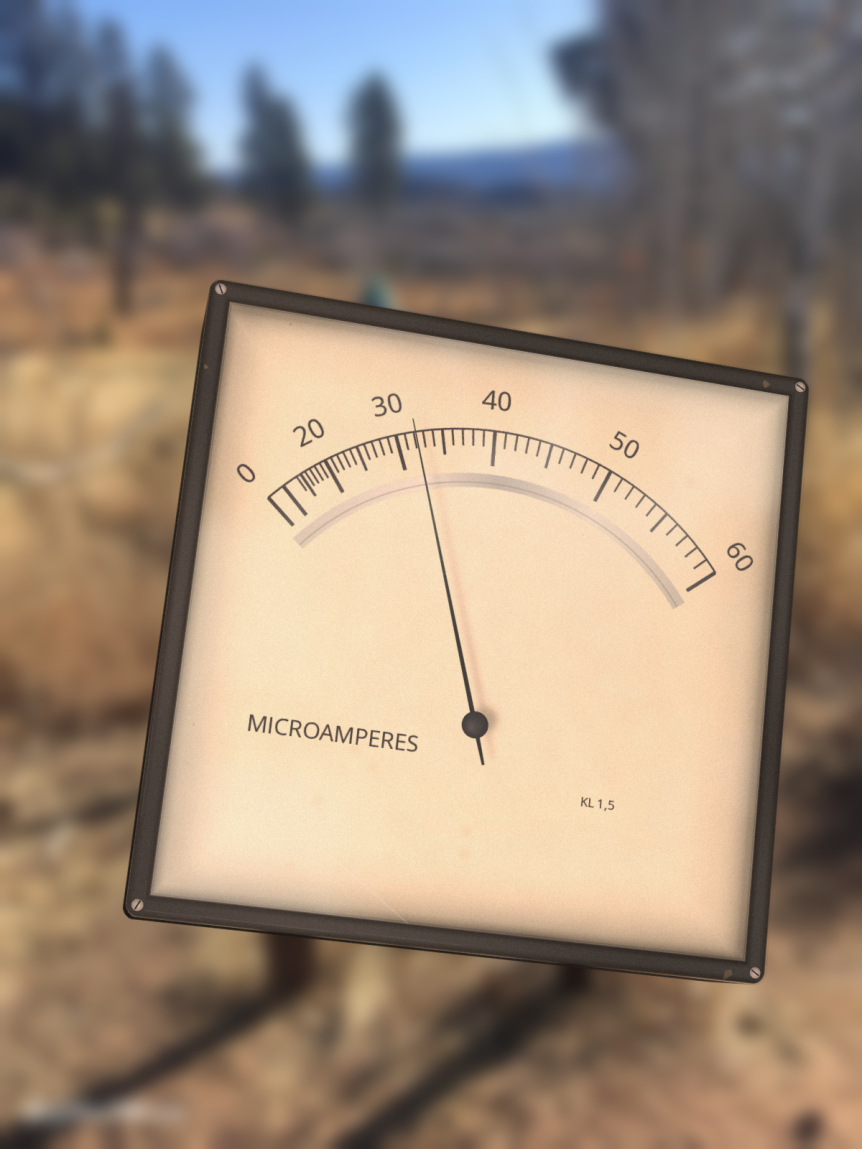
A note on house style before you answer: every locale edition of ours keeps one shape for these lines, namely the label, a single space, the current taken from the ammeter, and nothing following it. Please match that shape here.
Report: 32 µA
